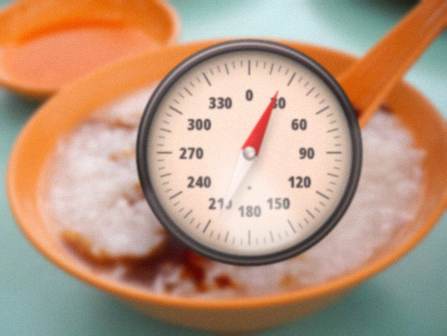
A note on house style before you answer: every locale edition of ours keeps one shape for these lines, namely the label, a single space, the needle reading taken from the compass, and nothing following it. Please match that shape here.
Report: 25 °
